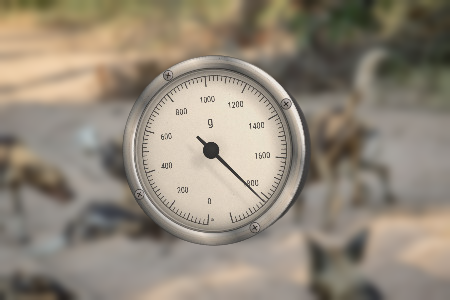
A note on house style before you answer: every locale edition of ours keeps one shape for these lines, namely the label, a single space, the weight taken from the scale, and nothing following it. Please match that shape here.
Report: 1820 g
